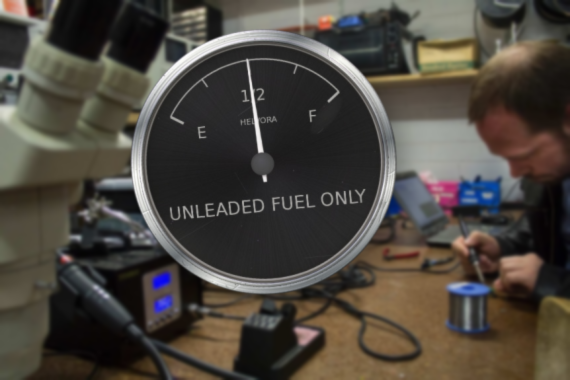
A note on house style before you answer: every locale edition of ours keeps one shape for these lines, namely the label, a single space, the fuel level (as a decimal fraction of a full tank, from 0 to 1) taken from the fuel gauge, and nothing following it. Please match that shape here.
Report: 0.5
